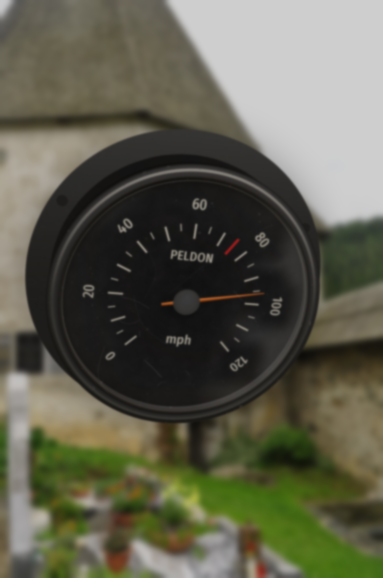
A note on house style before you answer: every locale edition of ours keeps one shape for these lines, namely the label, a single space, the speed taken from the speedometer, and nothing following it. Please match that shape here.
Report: 95 mph
